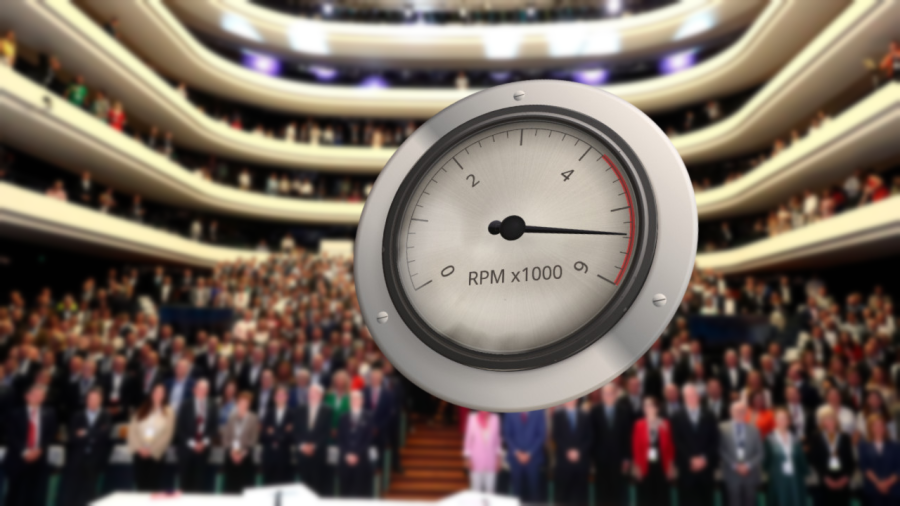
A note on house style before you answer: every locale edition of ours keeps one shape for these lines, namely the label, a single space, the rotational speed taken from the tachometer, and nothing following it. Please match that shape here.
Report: 5400 rpm
